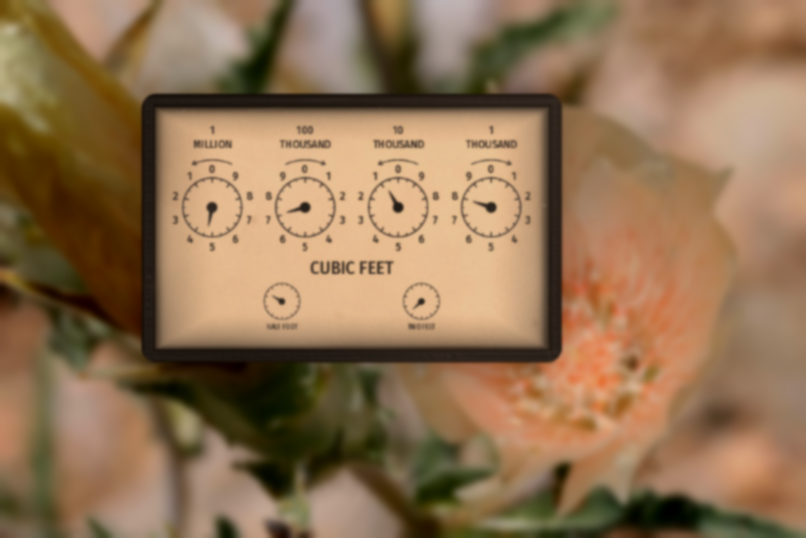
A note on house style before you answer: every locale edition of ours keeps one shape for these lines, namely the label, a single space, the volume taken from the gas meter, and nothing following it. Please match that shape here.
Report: 470800 ft³
